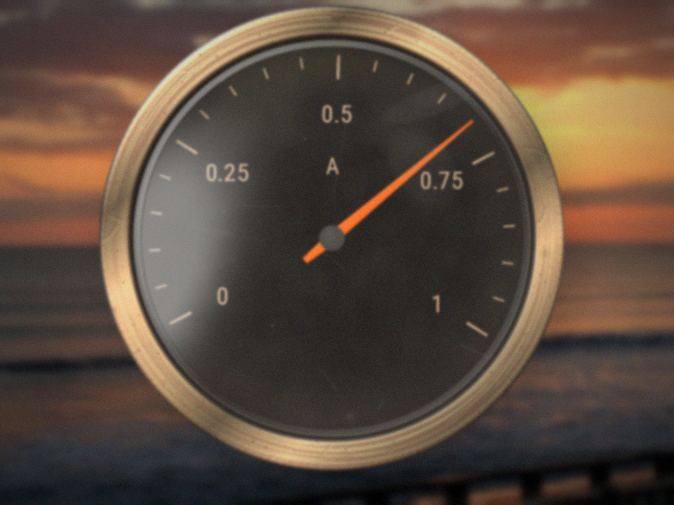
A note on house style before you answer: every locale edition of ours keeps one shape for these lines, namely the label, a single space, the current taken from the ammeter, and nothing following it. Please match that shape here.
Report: 0.7 A
